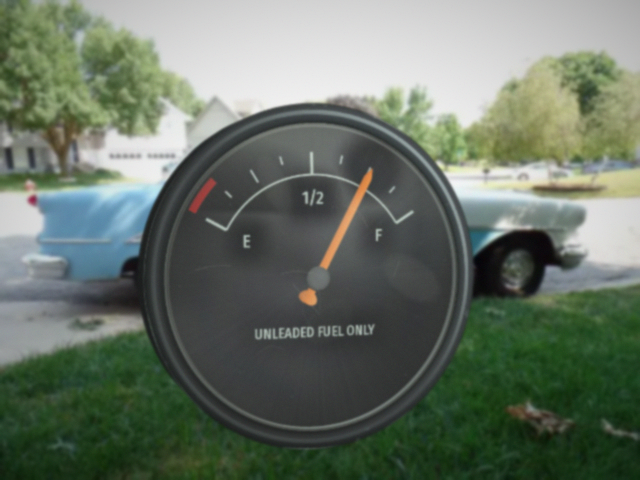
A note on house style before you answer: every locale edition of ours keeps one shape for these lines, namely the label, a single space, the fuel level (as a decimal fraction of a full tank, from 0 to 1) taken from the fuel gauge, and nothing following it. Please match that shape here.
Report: 0.75
